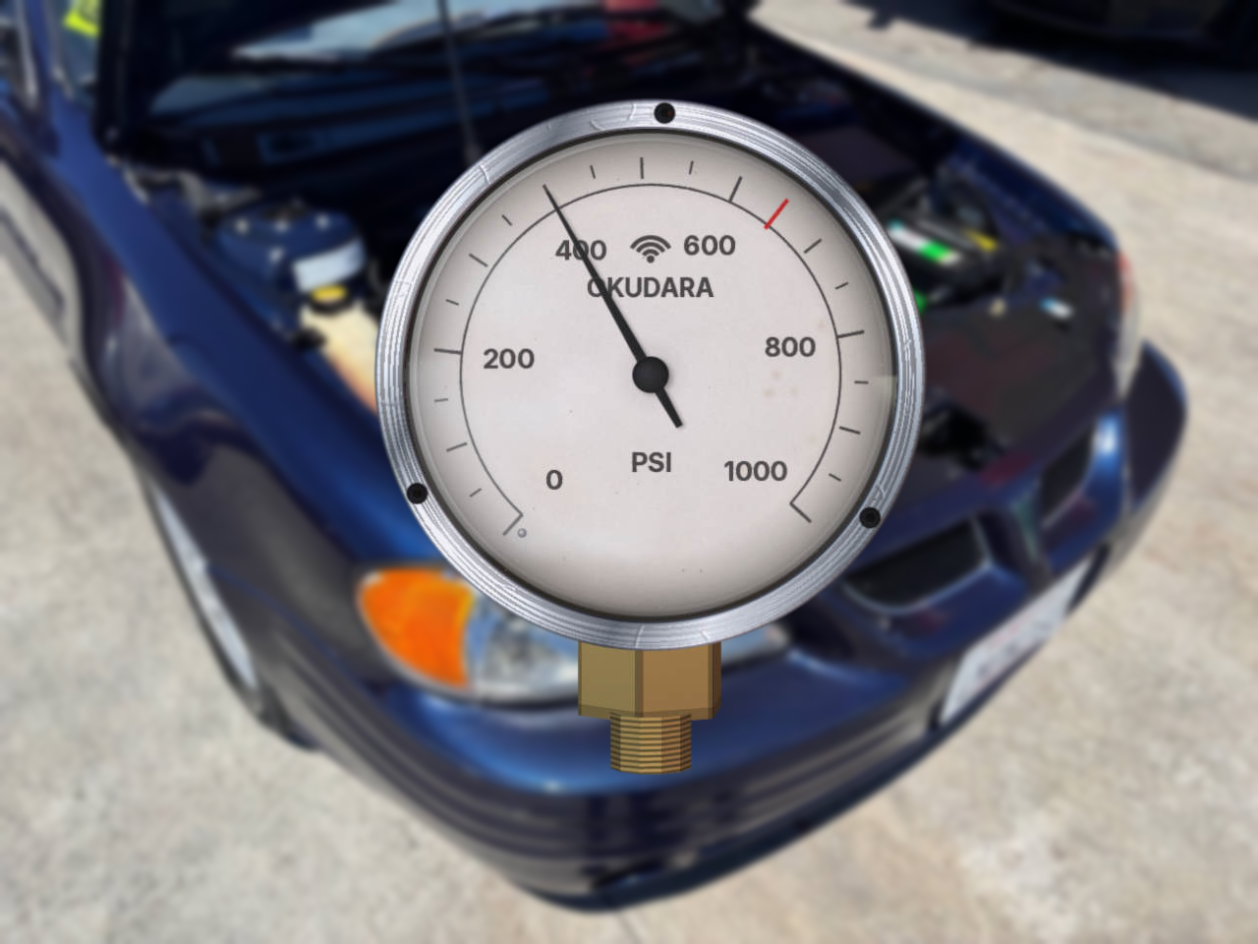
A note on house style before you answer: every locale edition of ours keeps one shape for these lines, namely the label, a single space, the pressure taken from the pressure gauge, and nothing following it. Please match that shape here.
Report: 400 psi
